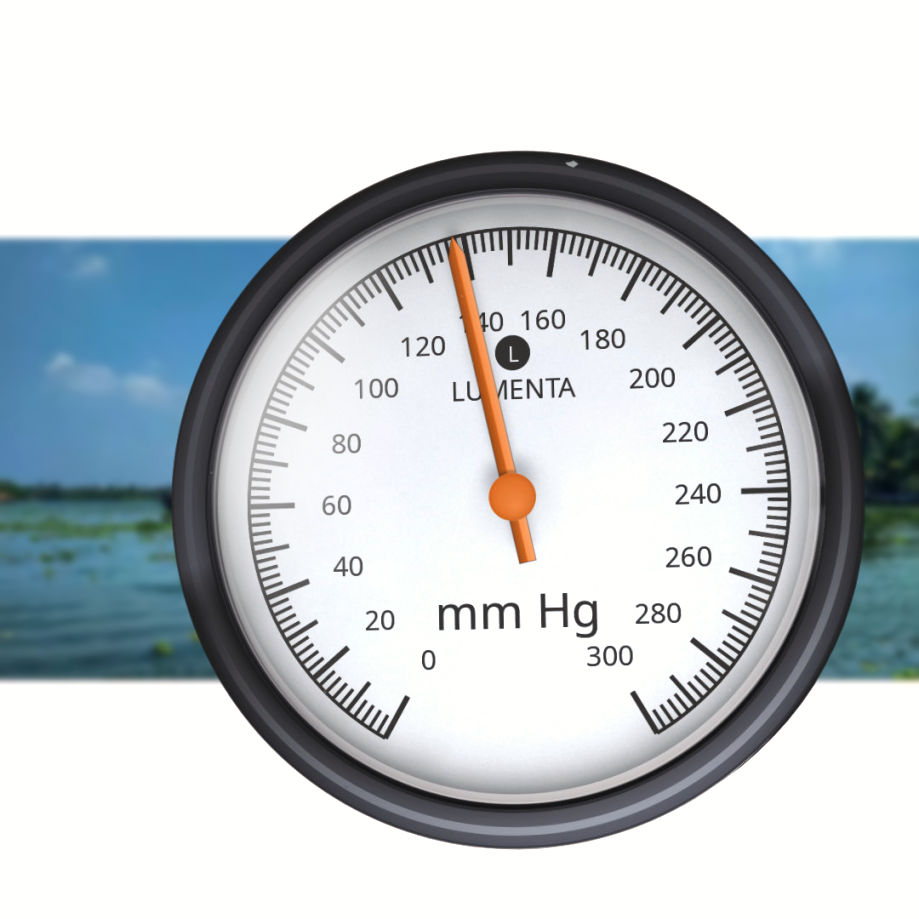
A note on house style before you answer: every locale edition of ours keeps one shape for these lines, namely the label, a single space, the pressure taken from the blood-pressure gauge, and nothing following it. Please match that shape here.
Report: 138 mmHg
